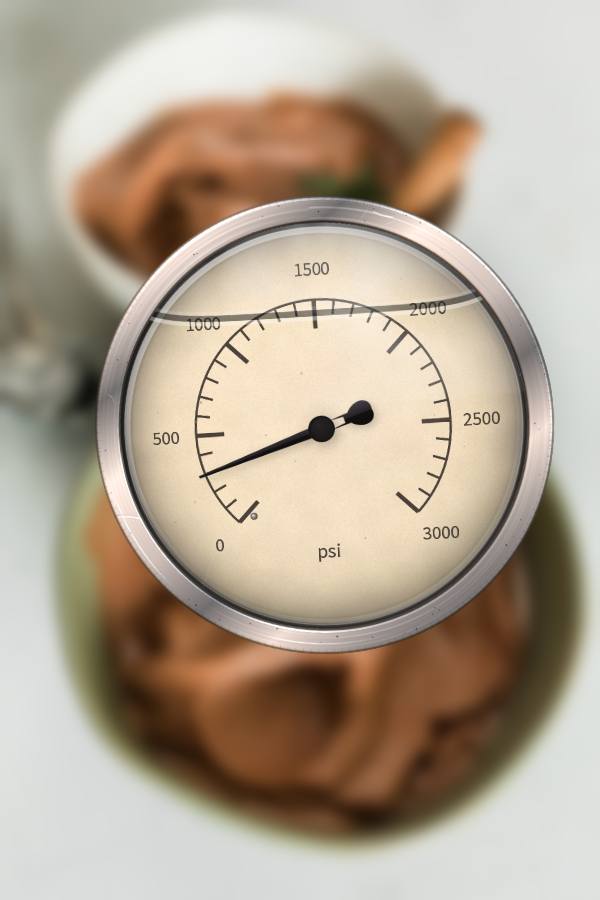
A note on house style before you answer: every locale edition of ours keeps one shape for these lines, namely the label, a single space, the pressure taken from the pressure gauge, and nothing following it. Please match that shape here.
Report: 300 psi
